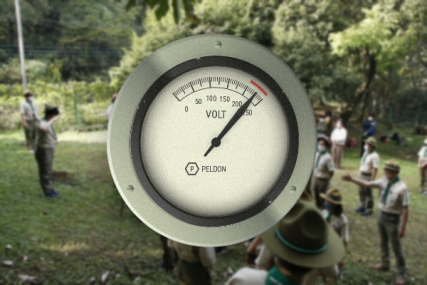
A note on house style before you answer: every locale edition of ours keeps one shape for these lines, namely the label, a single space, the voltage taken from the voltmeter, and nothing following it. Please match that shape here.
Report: 225 V
